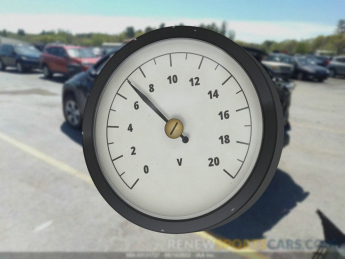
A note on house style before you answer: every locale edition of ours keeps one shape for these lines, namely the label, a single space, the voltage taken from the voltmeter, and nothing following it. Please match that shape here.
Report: 7 V
